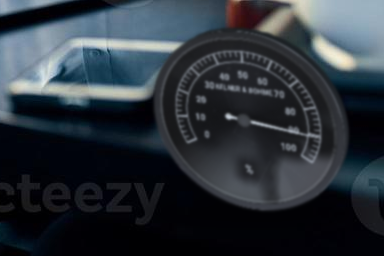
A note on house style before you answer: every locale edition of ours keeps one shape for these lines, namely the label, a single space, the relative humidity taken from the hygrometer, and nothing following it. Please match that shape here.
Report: 90 %
